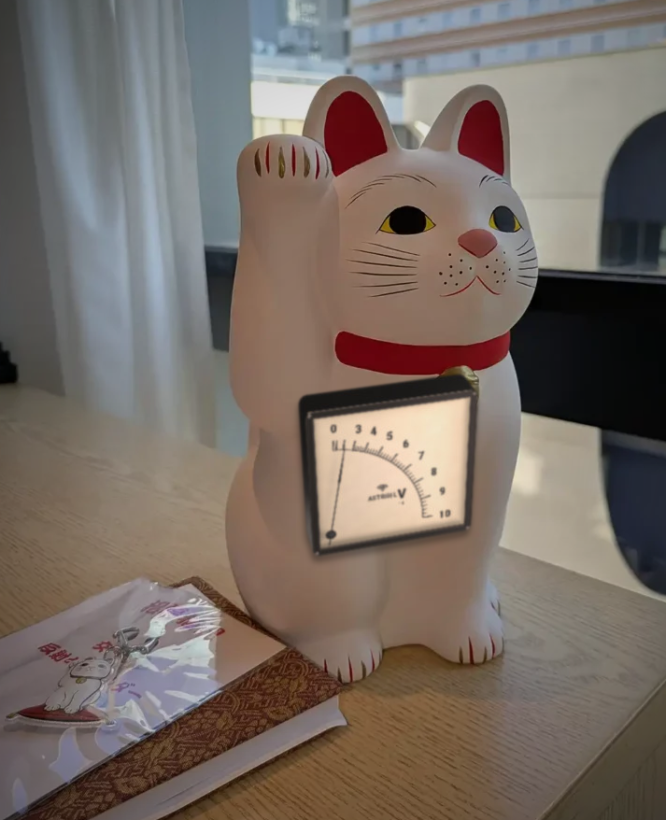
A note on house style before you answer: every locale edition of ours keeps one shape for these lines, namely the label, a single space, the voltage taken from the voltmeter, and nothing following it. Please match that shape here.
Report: 2 V
